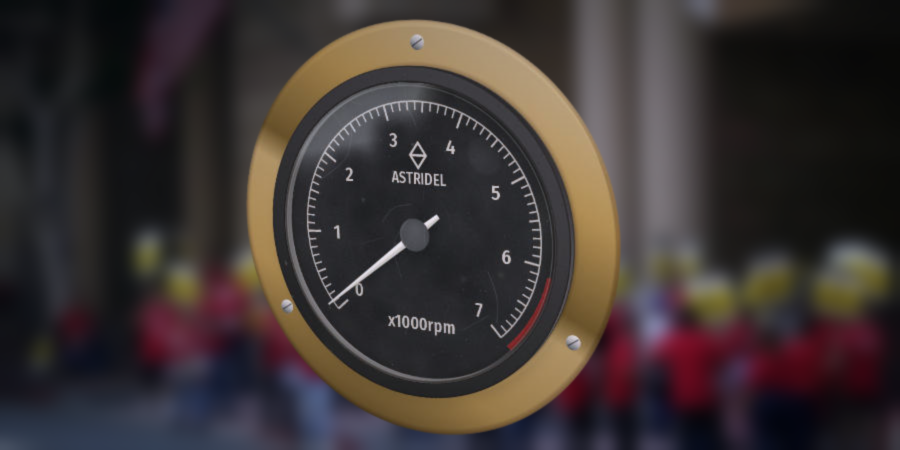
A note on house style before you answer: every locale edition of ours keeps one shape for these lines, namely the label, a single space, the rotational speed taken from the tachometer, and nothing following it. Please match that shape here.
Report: 100 rpm
